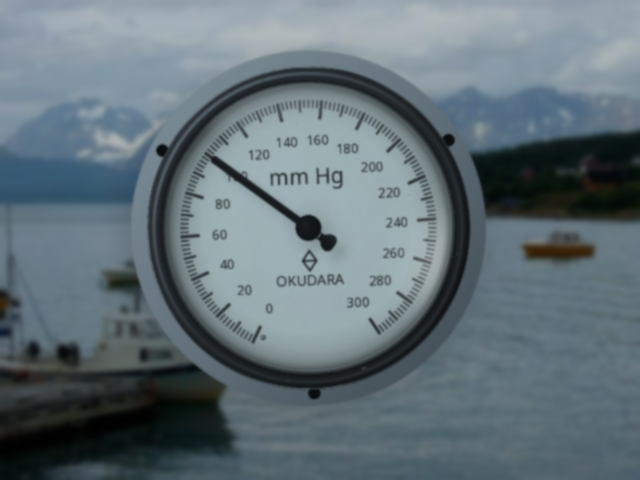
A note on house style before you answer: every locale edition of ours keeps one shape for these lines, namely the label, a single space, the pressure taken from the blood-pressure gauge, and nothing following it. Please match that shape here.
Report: 100 mmHg
